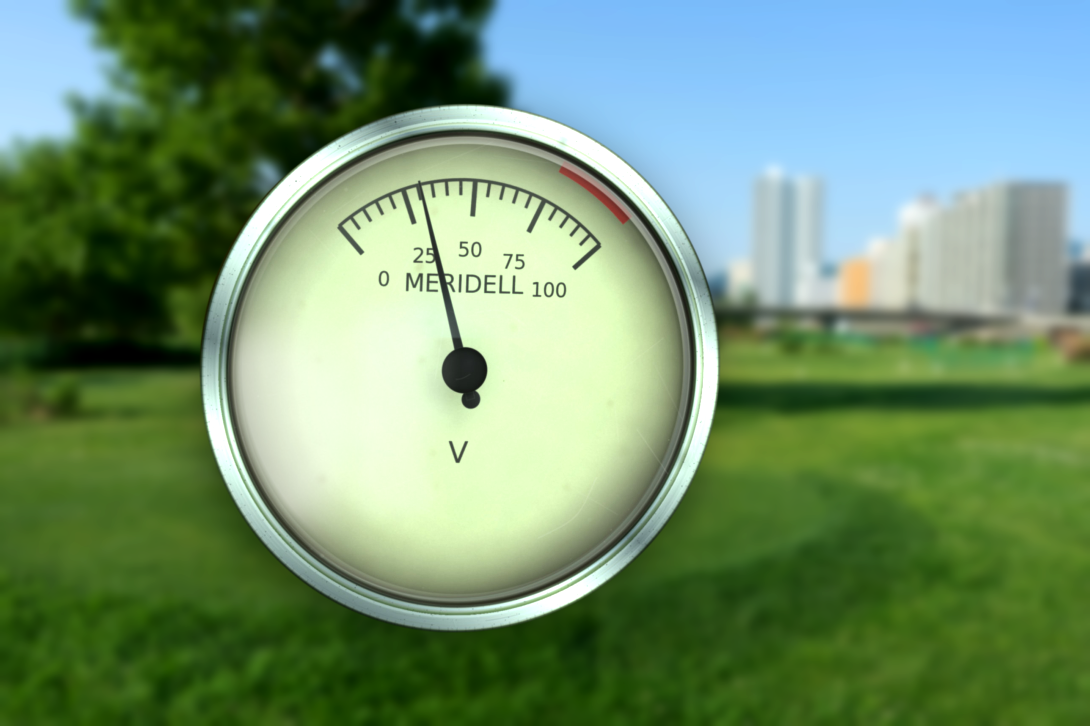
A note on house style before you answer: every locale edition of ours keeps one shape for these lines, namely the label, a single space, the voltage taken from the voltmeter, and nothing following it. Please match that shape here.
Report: 30 V
